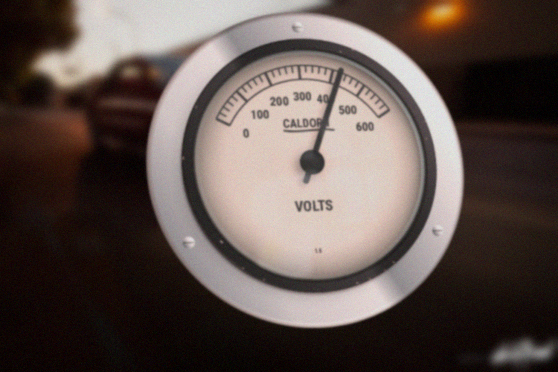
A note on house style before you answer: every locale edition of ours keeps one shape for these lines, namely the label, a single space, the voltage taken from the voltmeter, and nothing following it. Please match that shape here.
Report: 420 V
